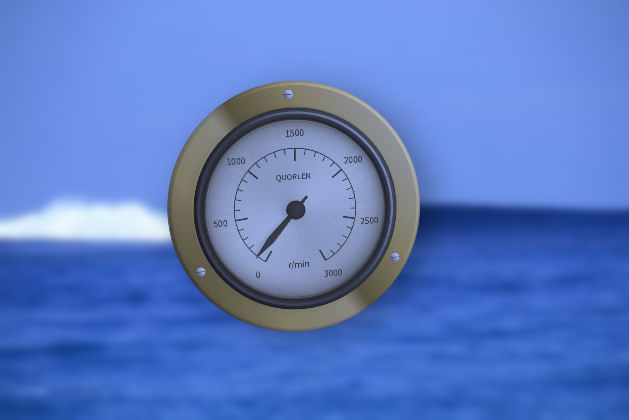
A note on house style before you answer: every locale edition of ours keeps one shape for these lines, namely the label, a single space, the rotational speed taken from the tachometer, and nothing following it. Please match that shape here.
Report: 100 rpm
